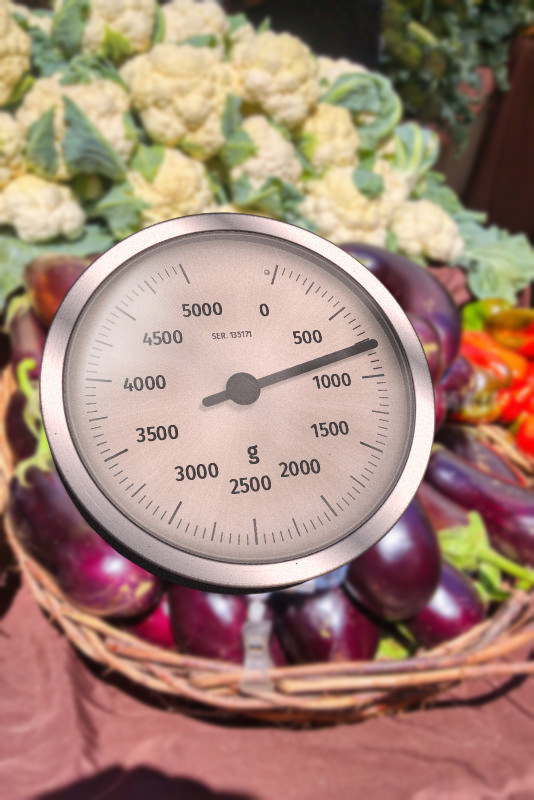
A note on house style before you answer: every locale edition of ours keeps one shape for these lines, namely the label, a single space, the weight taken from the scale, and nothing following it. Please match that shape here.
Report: 800 g
